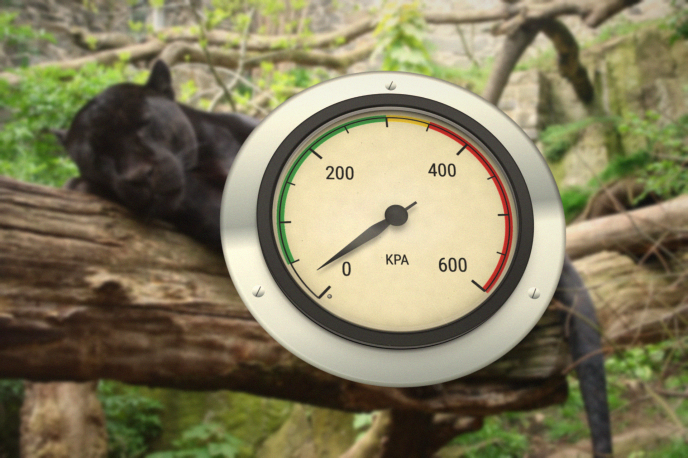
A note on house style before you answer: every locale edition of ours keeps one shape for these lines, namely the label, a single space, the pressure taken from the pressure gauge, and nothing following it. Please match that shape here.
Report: 25 kPa
